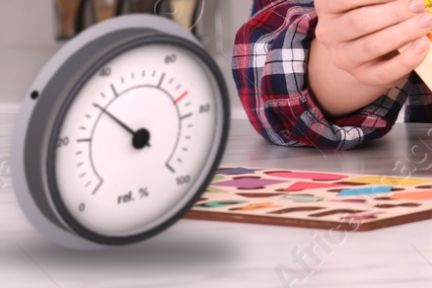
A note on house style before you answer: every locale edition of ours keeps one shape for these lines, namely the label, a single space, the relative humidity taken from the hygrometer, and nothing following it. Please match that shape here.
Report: 32 %
